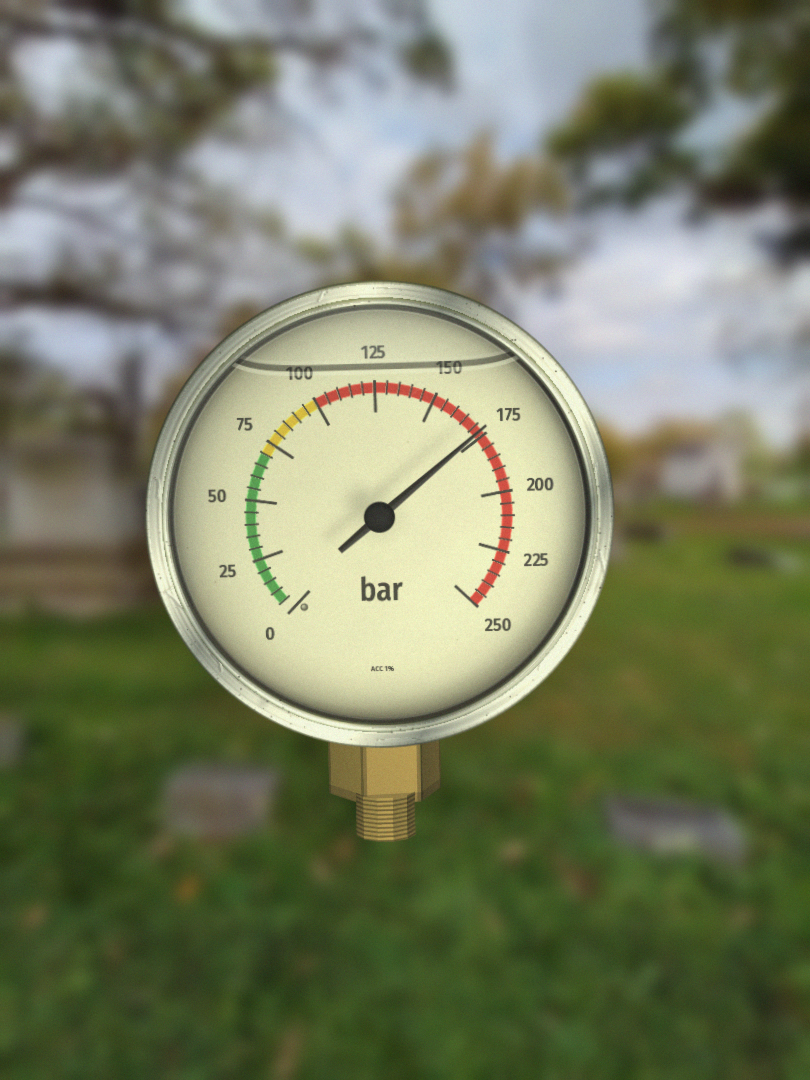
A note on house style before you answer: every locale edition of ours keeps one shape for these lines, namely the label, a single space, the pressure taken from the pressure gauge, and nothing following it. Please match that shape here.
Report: 172.5 bar
